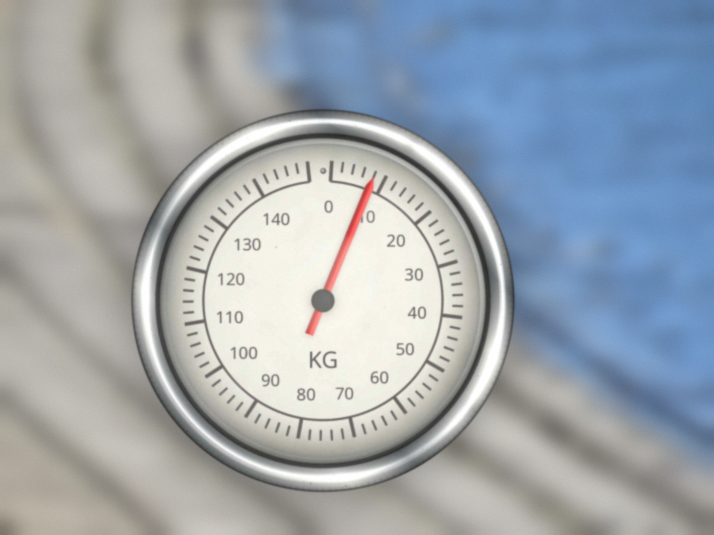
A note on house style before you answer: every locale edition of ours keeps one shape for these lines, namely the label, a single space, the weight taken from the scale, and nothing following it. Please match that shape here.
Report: 8 kg
